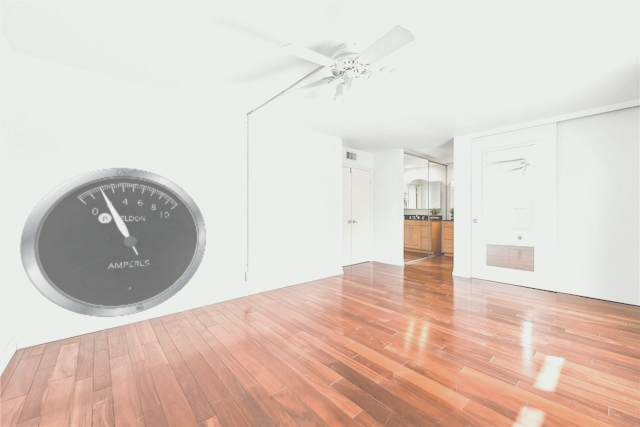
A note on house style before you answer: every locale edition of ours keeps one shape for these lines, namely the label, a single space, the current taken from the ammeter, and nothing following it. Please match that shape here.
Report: 2 A
